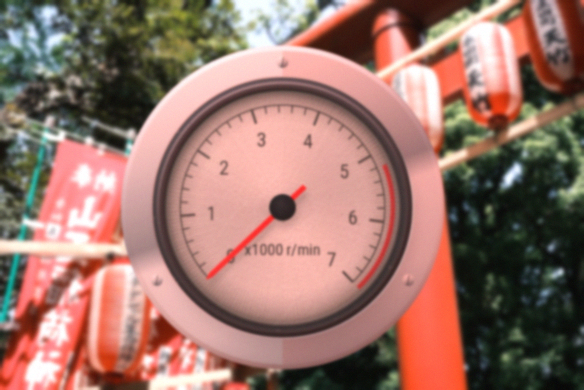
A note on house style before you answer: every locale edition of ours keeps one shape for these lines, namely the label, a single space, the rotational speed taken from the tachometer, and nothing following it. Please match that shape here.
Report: 0 rpm
